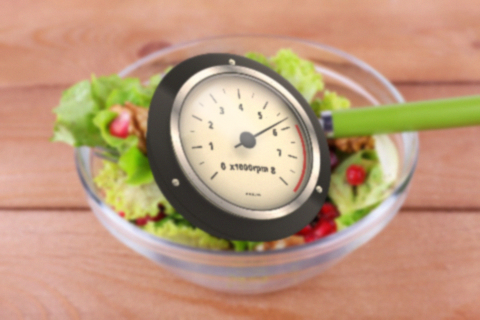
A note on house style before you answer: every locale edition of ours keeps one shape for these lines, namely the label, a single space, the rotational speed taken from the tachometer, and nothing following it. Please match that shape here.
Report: 5750 rpm
